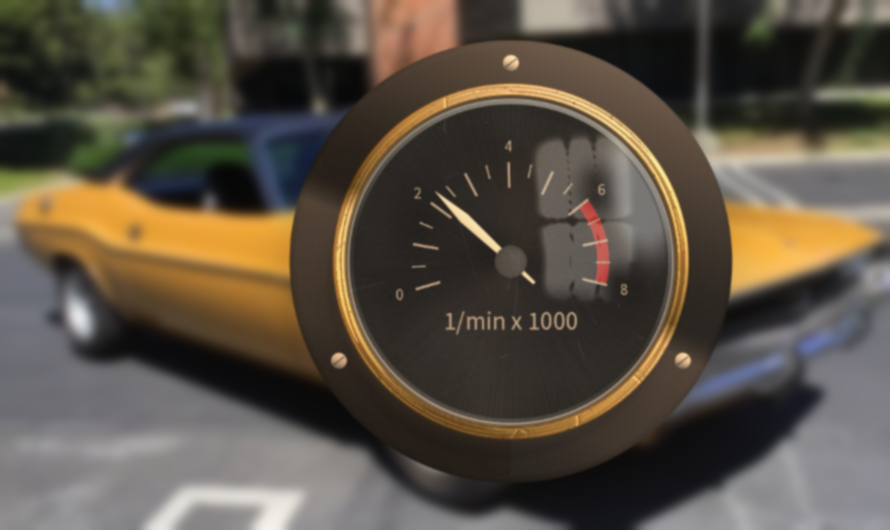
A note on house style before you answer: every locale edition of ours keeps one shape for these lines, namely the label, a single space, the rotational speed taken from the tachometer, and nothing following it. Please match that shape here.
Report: 2250 rpm
